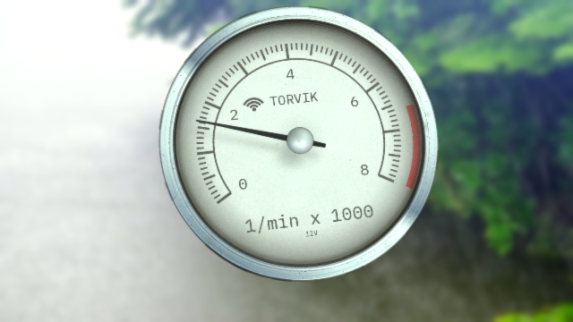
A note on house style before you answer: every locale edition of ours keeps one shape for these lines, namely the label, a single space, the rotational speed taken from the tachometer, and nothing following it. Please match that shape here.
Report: 1600 rpm
